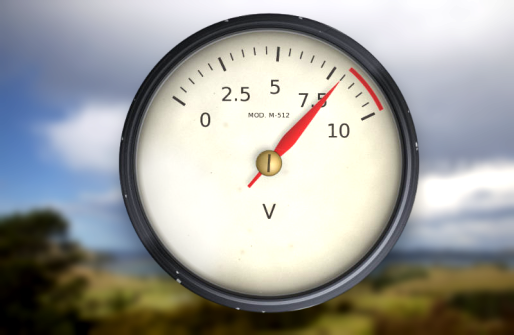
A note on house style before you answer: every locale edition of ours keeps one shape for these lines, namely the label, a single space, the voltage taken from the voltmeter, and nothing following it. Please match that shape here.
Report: 8 V
